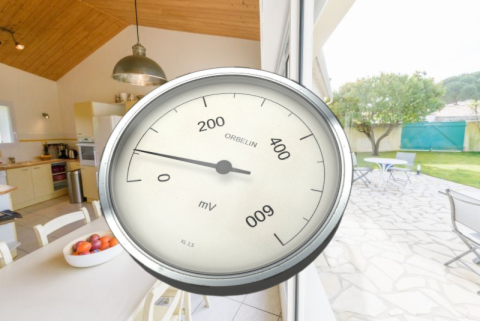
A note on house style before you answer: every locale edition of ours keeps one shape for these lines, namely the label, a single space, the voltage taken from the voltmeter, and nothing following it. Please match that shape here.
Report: 50 mV
